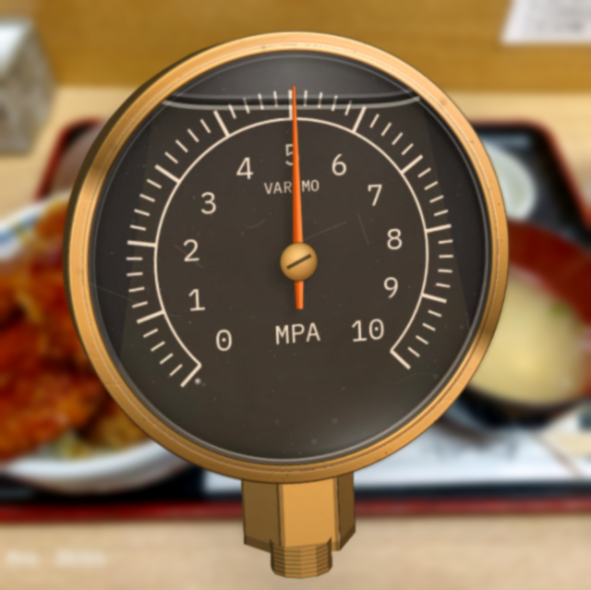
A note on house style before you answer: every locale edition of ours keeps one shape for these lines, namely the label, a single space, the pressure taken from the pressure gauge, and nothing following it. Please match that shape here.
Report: 5 MPa
